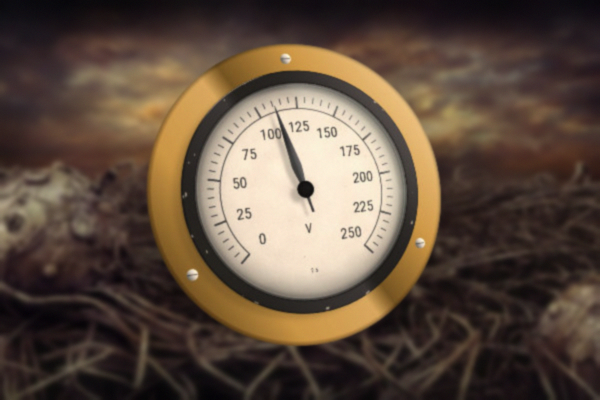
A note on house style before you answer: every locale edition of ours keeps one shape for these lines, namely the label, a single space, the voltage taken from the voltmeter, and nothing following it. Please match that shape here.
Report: 110 V
